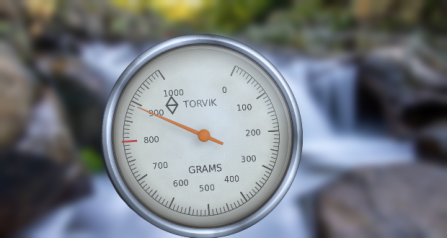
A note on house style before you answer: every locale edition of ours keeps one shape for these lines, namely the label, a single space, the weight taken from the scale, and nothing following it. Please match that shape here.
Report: 890 g
